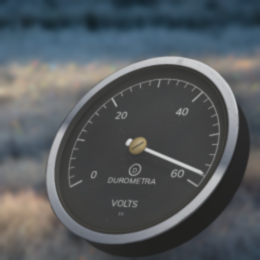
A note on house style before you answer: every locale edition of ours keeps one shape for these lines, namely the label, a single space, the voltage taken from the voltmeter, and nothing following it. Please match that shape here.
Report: 58 V
